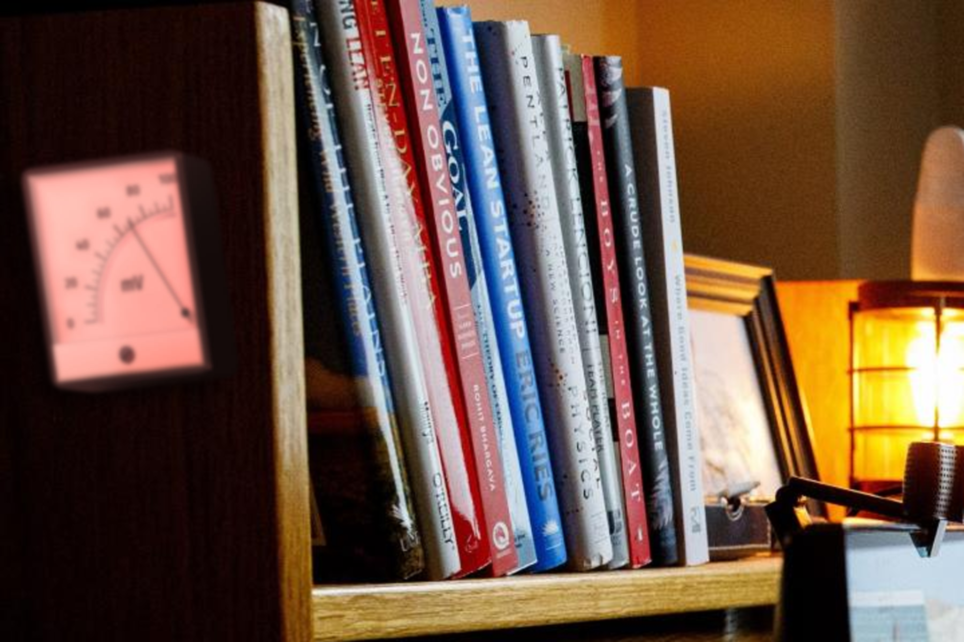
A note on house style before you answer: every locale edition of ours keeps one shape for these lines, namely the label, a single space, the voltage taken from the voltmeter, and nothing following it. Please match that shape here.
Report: 70 mV
